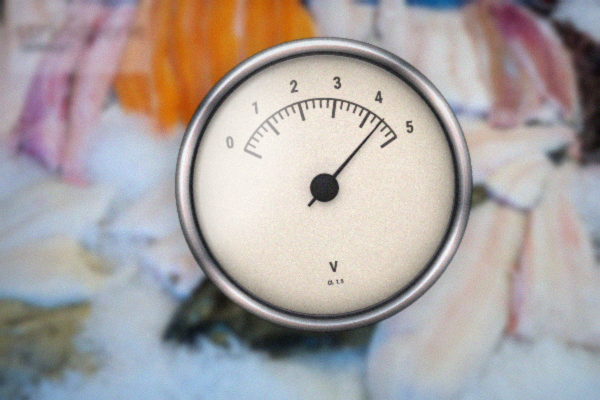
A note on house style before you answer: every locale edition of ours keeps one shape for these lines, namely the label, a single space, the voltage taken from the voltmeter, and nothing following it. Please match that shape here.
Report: 4.4 V
